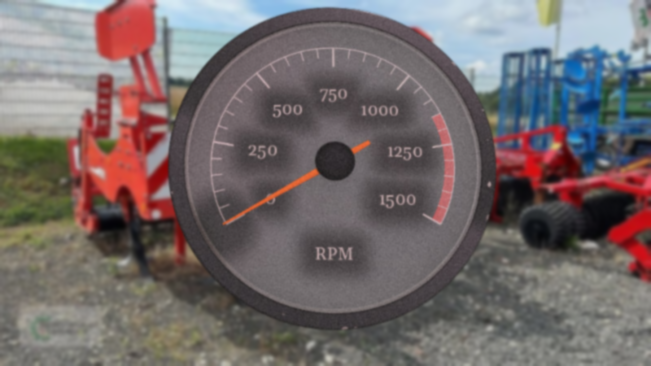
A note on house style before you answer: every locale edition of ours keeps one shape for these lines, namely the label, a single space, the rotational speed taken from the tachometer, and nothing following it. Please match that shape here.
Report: 0 rpm
